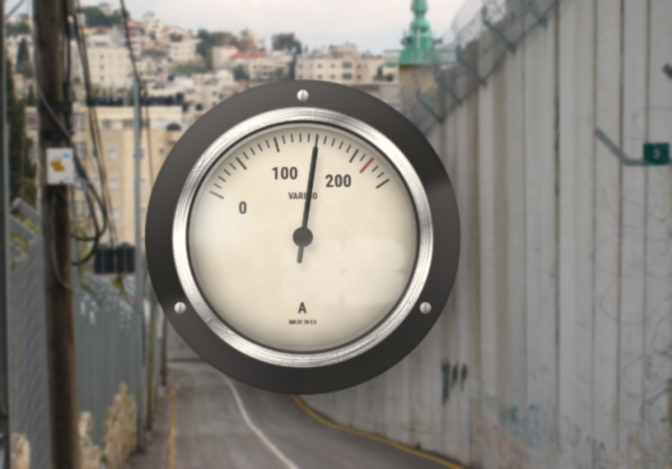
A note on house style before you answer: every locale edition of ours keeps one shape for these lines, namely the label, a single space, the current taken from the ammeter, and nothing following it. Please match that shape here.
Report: 150 A
